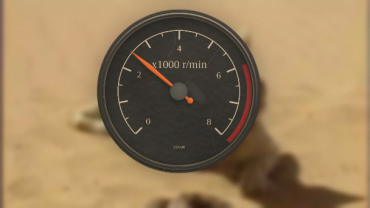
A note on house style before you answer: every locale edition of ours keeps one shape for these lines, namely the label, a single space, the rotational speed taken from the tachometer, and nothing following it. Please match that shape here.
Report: 2500 rpm
